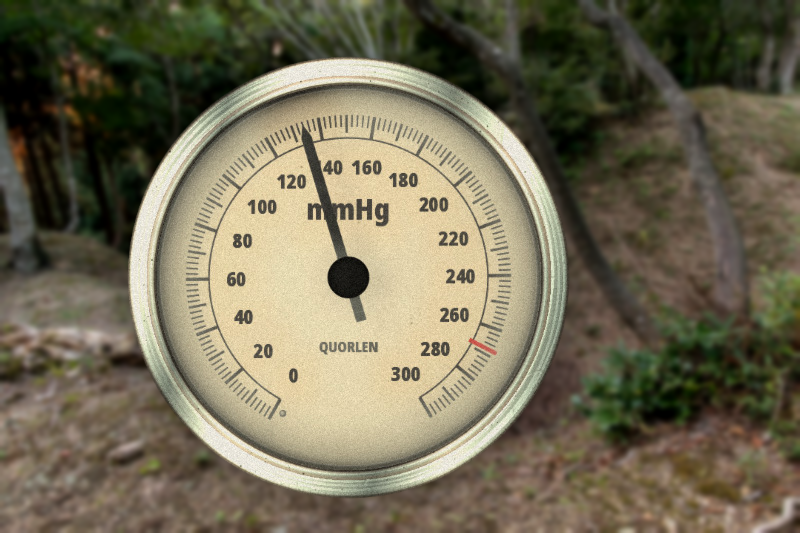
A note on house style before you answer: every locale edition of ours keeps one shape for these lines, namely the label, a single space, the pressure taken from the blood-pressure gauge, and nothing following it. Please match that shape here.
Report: 134 mmHg
